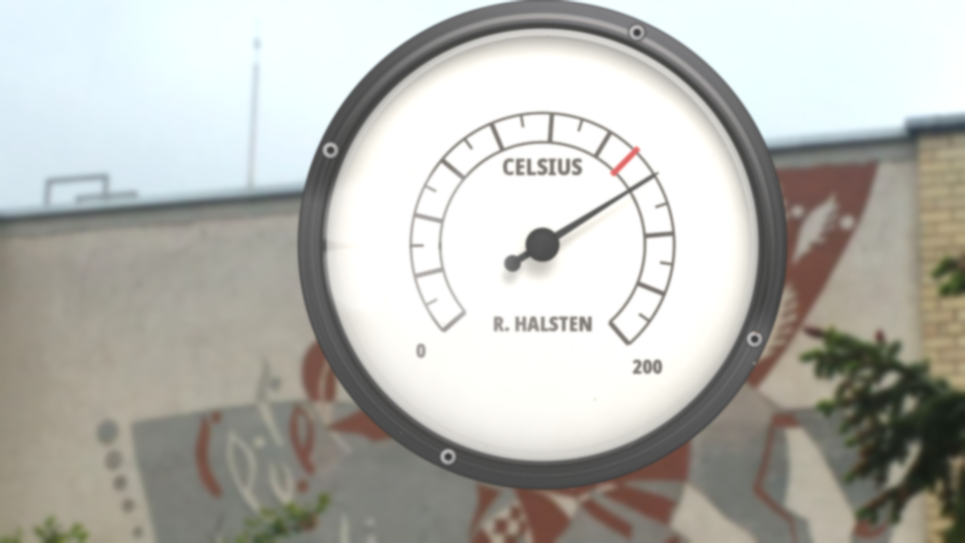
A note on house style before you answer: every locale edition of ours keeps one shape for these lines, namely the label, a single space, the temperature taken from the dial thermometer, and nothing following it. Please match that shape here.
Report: 140 °C
